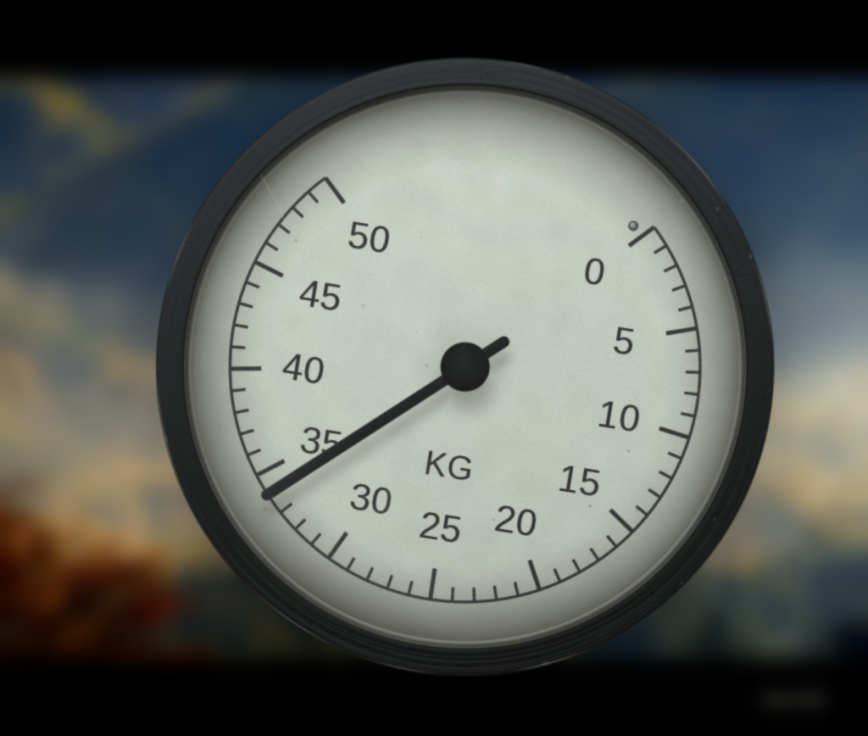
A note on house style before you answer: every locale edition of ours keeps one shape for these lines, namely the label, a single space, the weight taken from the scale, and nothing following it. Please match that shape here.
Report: 34 kg
